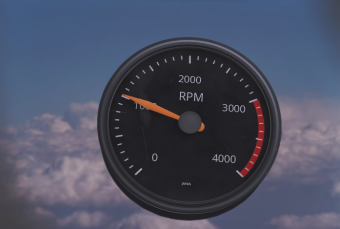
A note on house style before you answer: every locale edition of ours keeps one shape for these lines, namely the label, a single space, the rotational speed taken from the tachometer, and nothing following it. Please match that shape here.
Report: 1000 rpm
